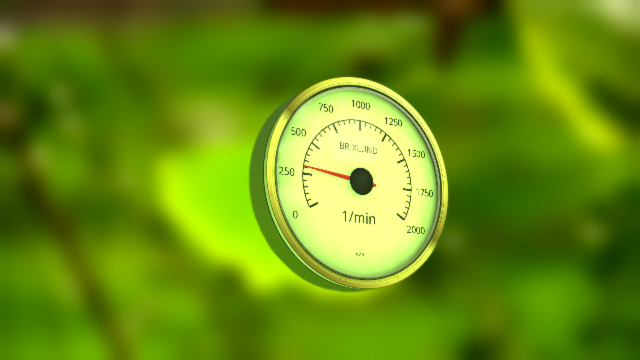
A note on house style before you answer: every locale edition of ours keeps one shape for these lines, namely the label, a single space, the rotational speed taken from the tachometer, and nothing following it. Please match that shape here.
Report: 300 rpm
